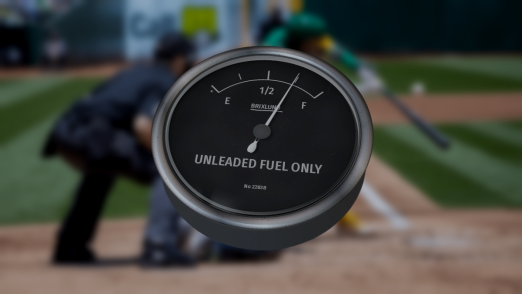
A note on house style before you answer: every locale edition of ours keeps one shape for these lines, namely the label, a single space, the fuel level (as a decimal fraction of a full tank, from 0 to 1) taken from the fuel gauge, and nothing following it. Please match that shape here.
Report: 0.75
